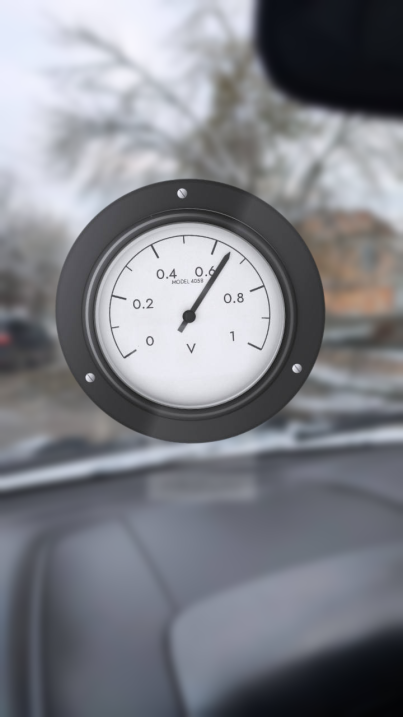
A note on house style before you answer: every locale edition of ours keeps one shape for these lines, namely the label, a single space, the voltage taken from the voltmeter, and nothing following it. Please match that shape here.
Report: 0.65 V
